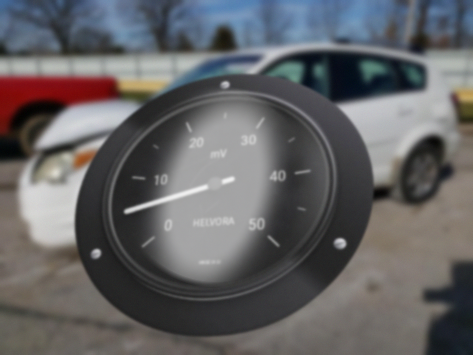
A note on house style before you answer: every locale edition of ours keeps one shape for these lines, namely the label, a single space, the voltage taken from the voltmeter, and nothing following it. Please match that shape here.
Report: 5 mV
